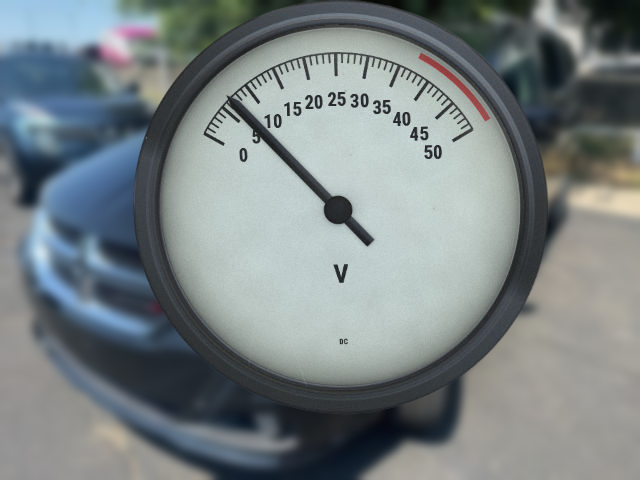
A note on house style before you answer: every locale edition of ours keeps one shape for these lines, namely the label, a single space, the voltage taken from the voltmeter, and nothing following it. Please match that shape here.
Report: 7 V
